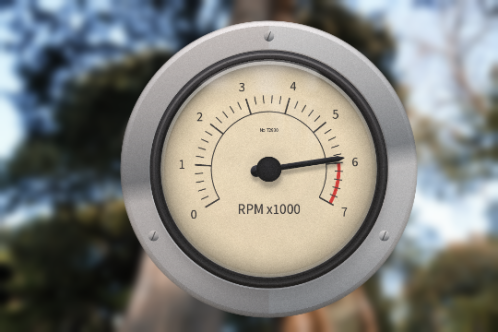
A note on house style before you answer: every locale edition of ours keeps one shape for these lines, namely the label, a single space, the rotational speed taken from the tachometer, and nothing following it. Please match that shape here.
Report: 5900 rpm
